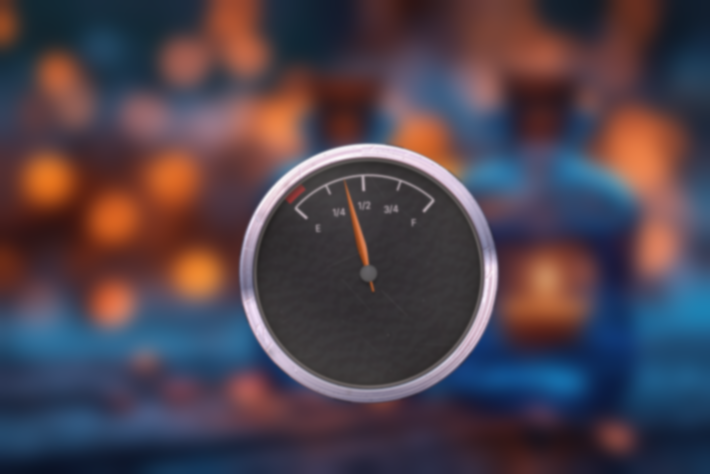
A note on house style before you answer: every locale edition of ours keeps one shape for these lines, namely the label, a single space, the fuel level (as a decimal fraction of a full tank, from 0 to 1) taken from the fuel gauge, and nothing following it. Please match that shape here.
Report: 0.375
